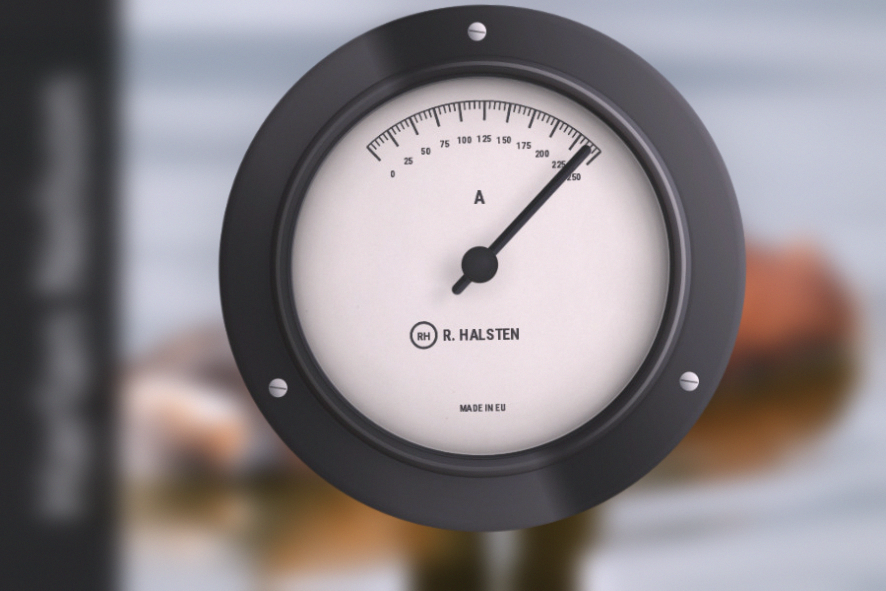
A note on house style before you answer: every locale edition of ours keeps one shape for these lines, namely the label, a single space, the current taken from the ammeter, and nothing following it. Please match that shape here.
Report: 240 A
